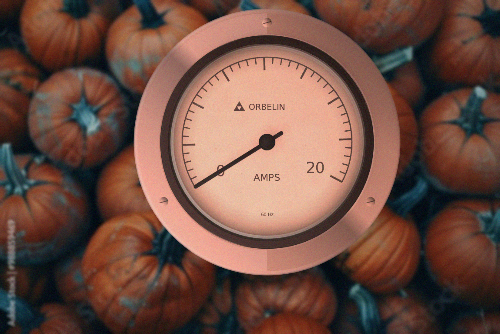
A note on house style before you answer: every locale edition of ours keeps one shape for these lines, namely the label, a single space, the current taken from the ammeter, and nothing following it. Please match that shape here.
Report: 0 A
